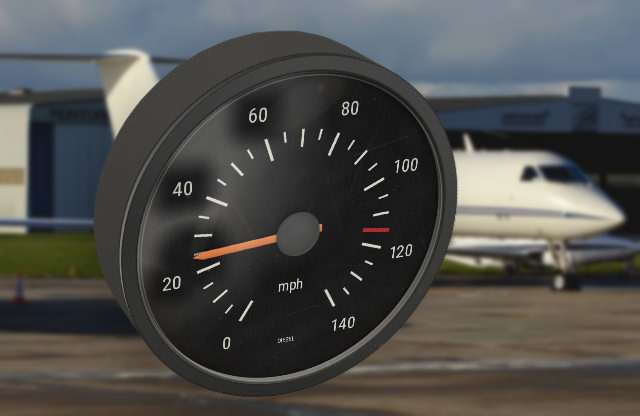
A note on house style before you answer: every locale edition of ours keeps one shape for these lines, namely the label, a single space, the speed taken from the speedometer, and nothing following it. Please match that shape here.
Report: 25 mph
